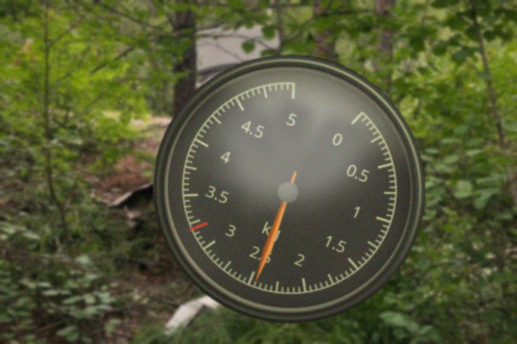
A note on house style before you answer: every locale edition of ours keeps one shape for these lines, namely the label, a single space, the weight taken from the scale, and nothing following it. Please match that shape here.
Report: 2.45 kg
